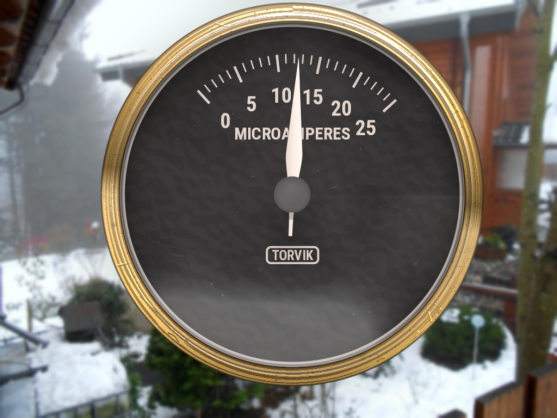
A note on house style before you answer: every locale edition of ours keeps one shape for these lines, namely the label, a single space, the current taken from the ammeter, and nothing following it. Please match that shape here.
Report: 12.5 µA
